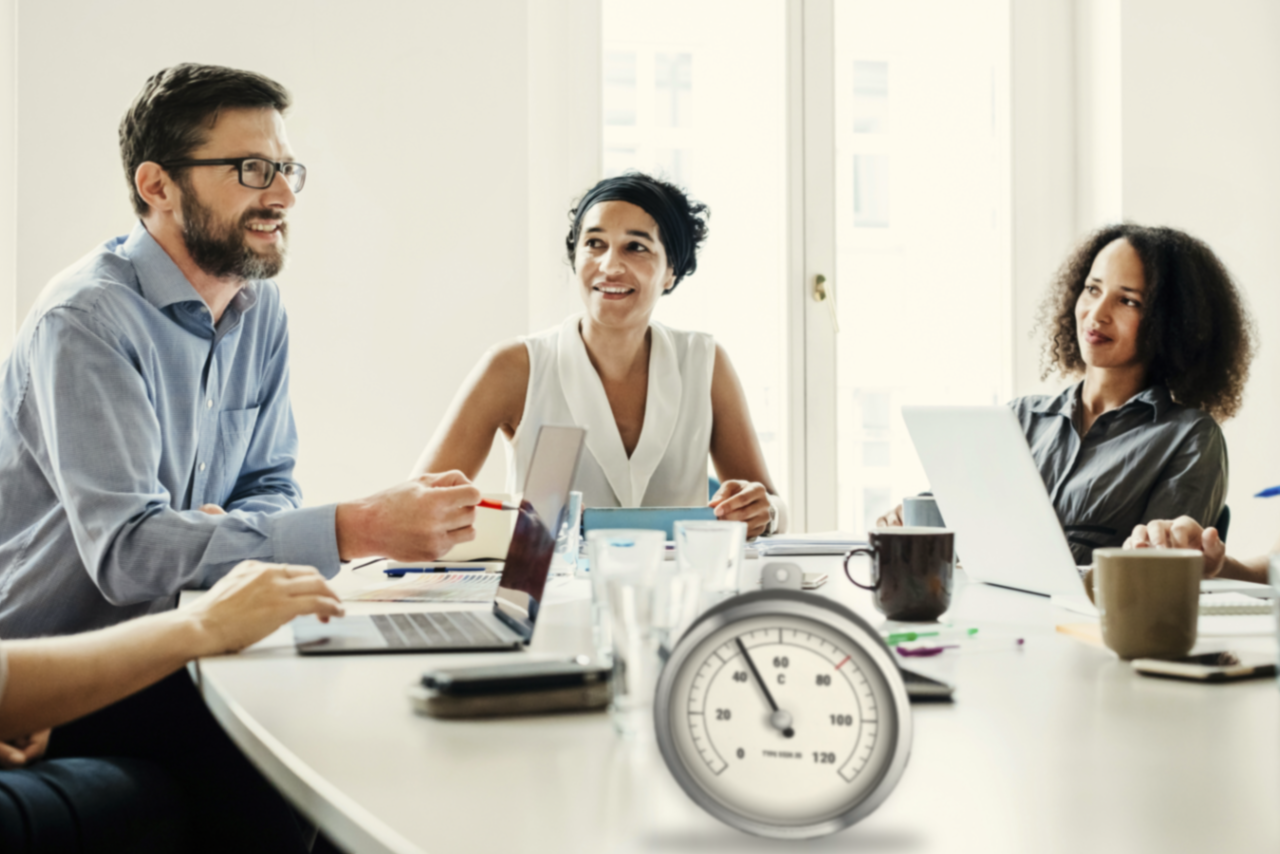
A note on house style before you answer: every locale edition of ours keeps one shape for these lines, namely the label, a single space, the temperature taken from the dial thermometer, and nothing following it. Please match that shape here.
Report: 48 °C
